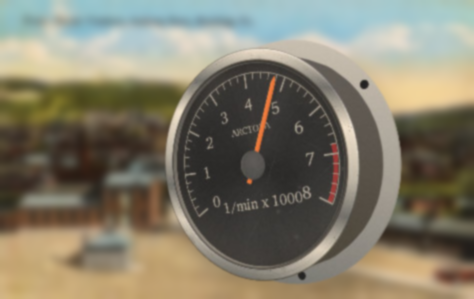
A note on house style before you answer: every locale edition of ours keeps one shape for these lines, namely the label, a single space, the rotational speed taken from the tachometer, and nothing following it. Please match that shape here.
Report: 4800 rpm
